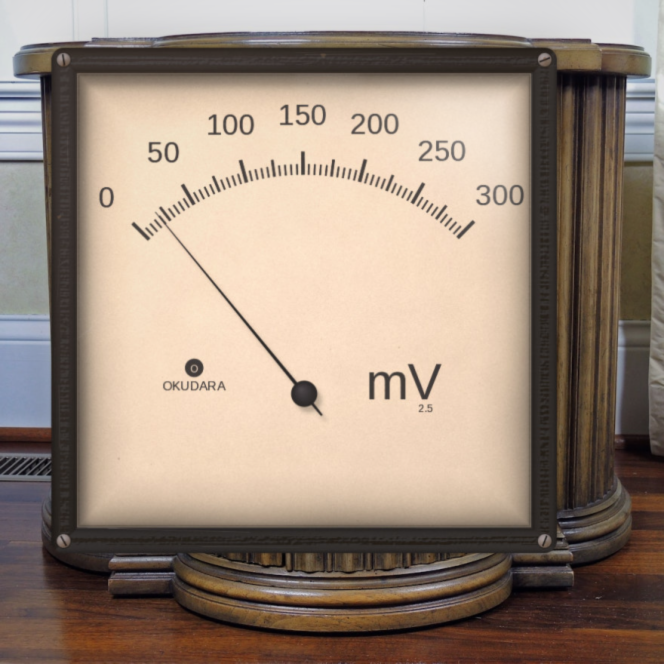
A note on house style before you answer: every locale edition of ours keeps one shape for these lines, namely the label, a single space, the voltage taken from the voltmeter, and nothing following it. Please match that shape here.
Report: 20 mV
